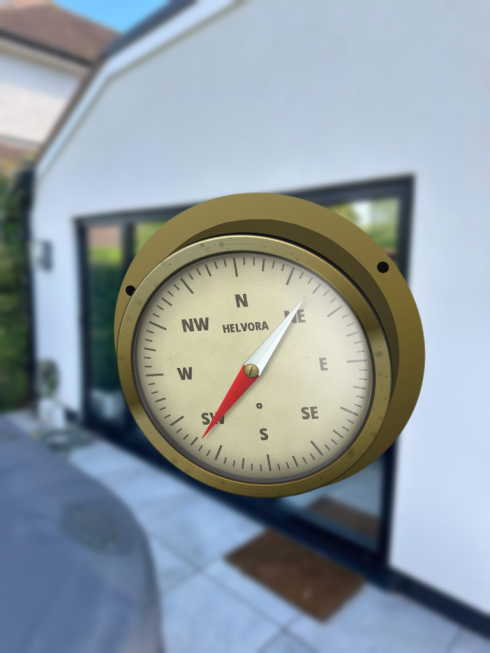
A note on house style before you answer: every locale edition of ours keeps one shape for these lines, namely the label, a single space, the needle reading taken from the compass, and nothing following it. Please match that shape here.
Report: 222.5 °
